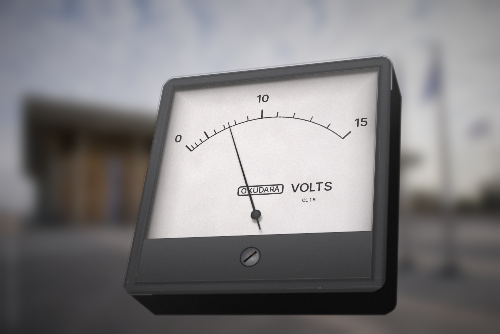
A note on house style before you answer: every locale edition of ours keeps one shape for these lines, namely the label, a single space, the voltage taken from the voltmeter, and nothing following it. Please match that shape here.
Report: 7.5 V
